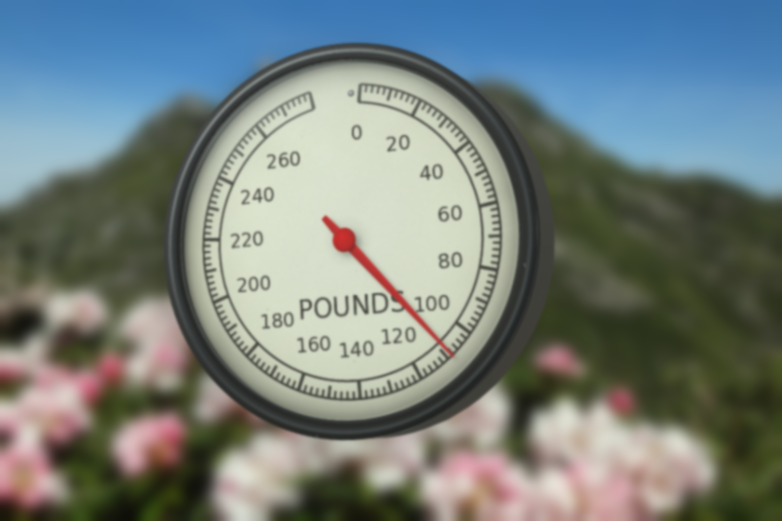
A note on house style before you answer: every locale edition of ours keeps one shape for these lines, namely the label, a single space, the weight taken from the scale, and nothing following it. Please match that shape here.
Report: 108 lb
